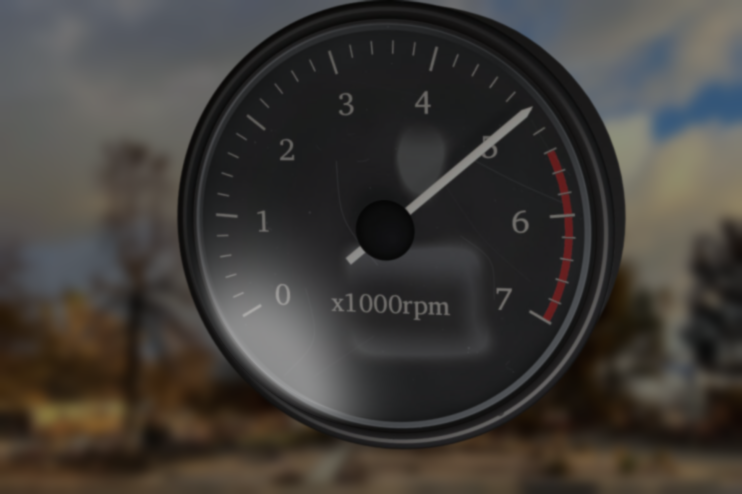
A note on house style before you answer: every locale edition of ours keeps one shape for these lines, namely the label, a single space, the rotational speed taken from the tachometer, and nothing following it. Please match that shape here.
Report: 5000 rpm
